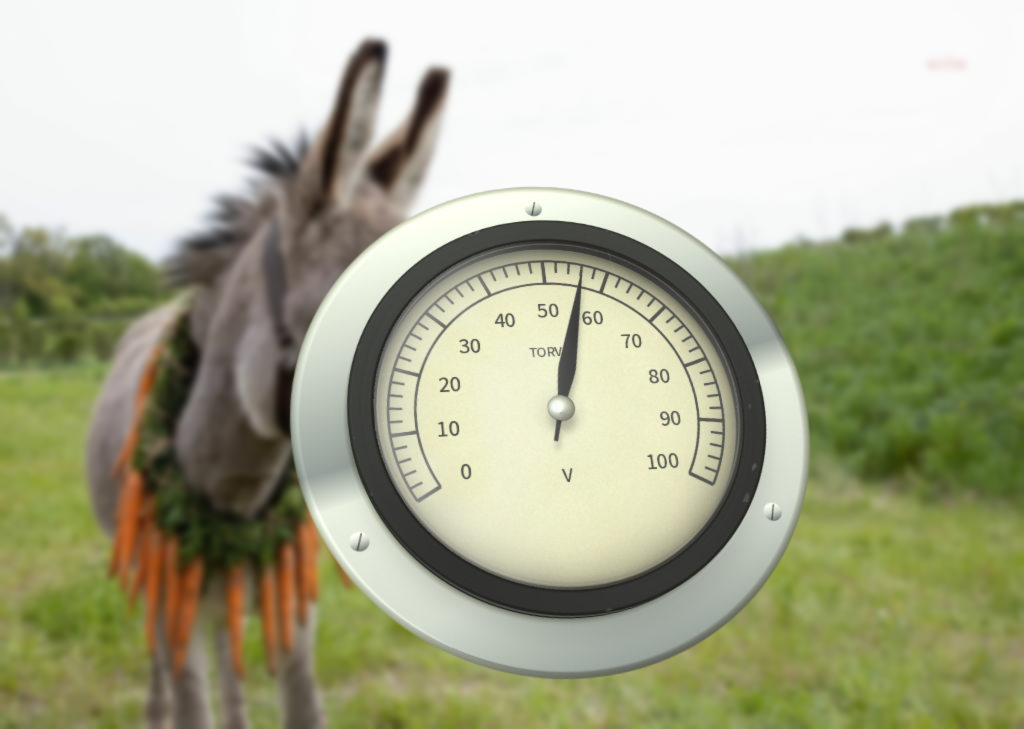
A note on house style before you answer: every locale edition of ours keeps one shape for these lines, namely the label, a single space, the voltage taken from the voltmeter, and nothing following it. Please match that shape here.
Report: 56 V
